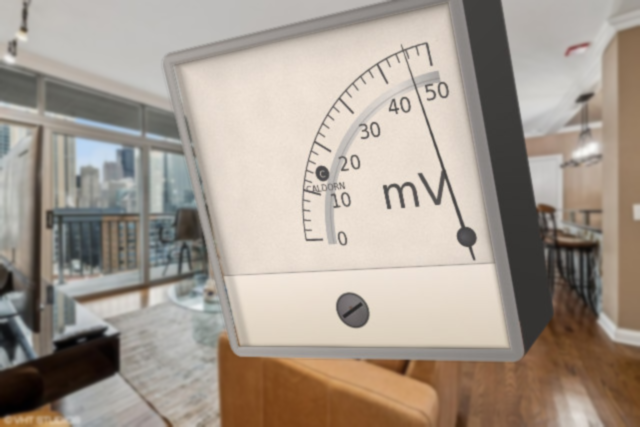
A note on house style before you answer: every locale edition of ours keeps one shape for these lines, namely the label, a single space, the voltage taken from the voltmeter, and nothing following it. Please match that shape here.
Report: 46 mV
